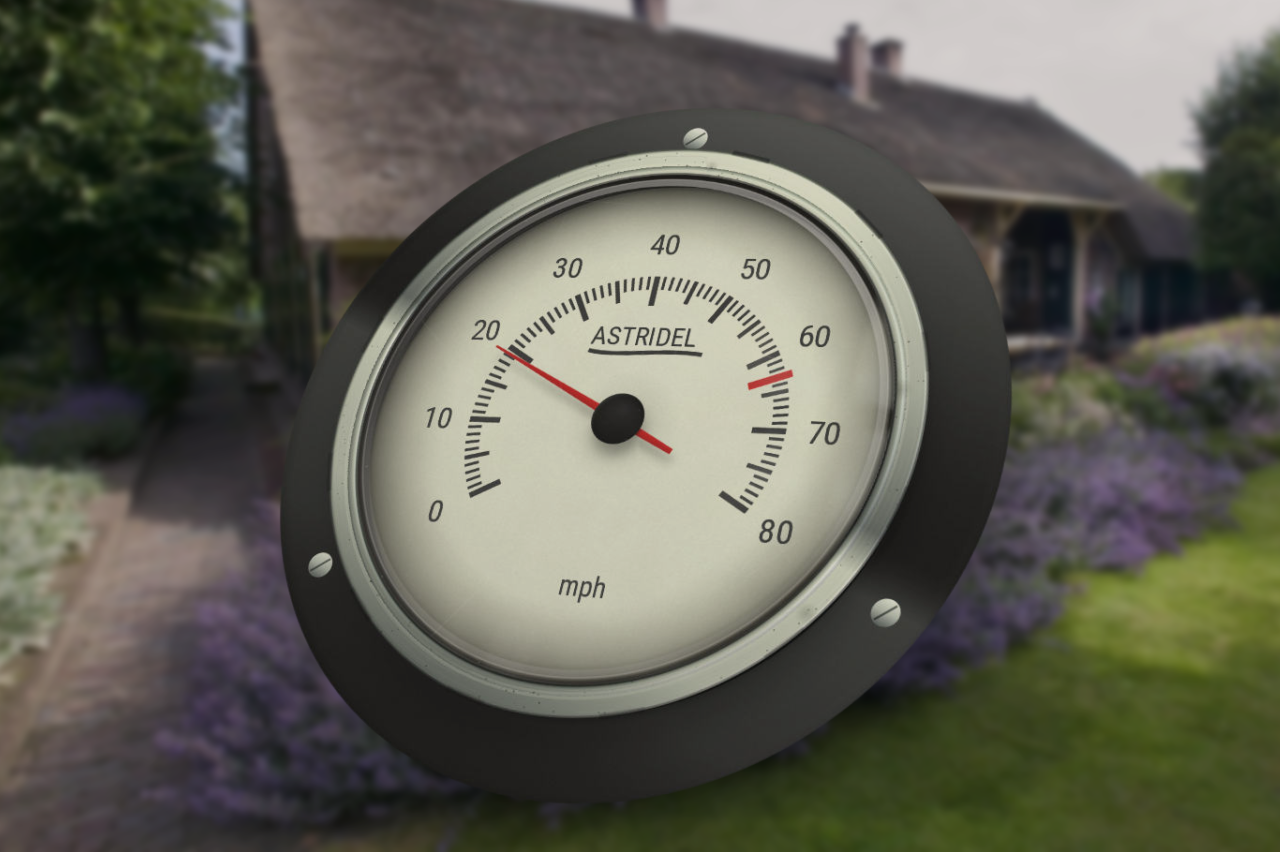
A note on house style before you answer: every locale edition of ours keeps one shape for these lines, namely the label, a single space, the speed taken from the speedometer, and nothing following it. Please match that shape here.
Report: 19 mph
